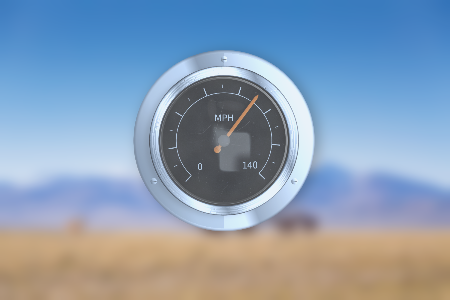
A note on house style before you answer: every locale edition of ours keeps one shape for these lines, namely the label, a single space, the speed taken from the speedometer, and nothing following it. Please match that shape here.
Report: 90 mph
